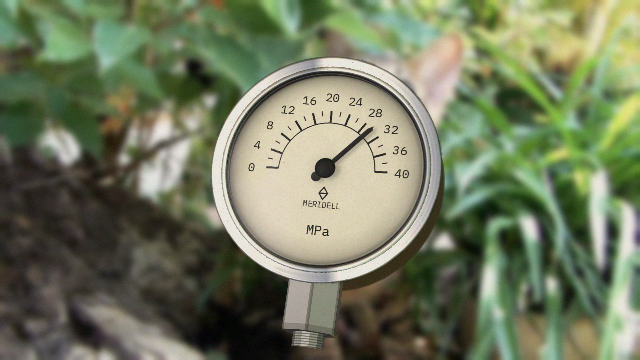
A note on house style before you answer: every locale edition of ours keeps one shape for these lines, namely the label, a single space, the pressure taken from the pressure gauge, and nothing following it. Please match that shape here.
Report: 30 MPa
